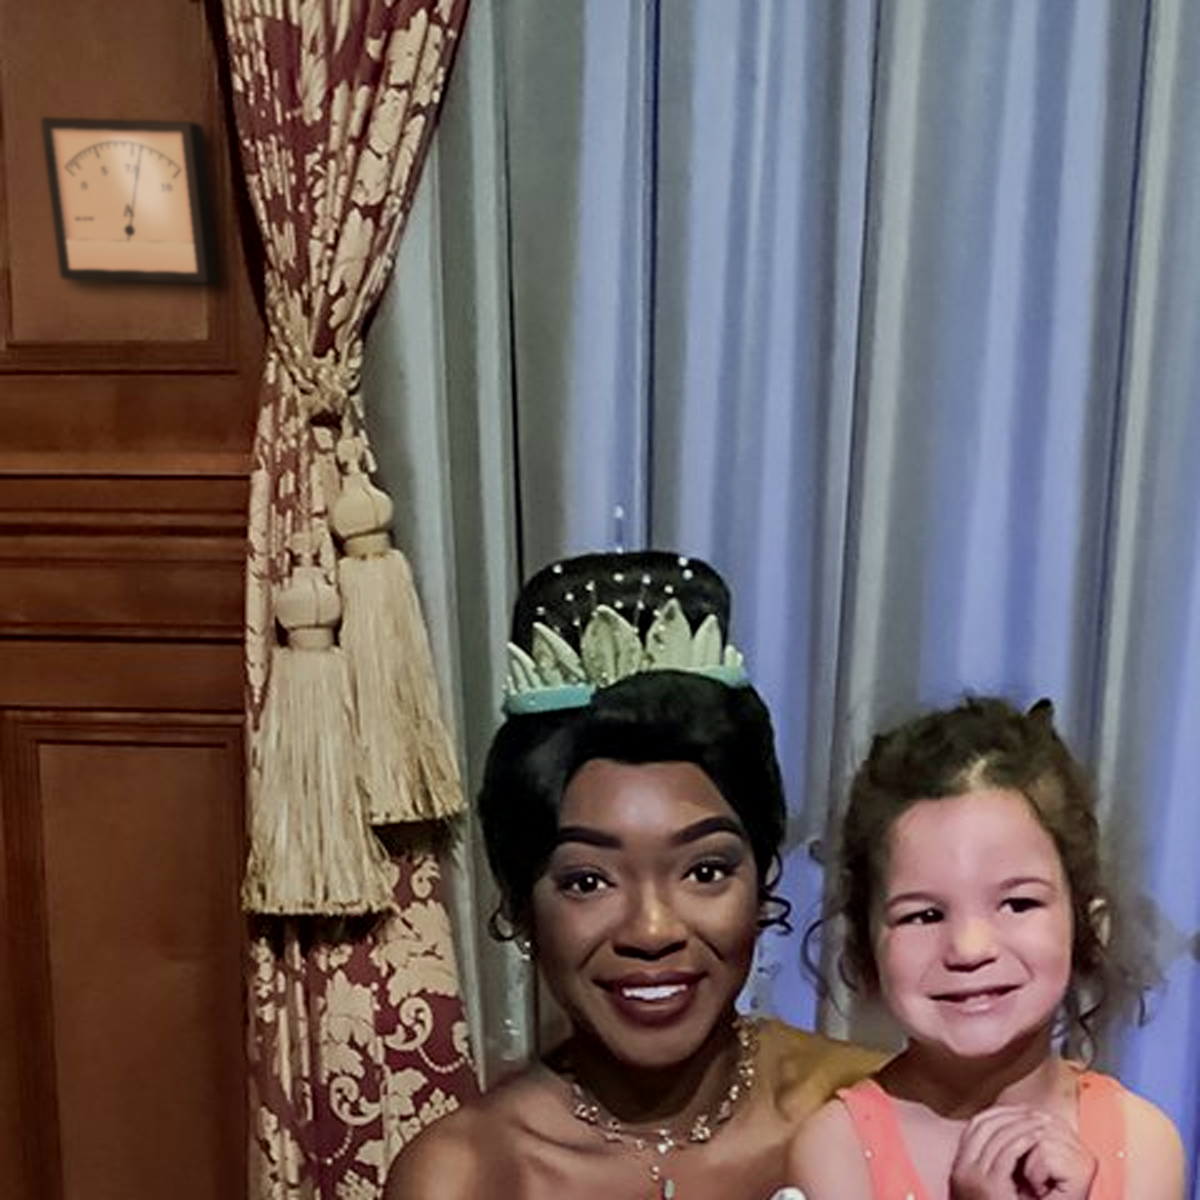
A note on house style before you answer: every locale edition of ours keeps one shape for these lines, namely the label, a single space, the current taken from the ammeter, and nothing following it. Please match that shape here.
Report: 8 A
